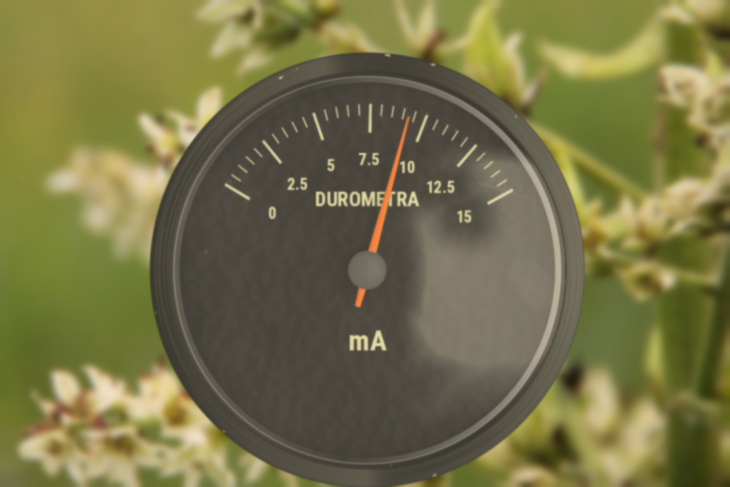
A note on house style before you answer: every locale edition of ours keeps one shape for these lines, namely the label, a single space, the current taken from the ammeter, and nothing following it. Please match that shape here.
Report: 9.25 mA
